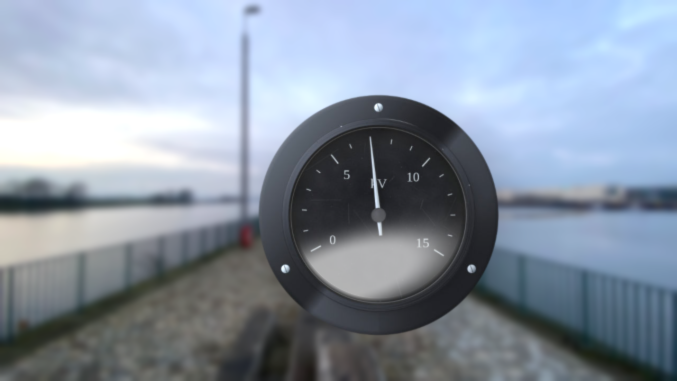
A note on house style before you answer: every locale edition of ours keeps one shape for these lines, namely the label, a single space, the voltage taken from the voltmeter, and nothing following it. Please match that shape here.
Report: 7 kV
